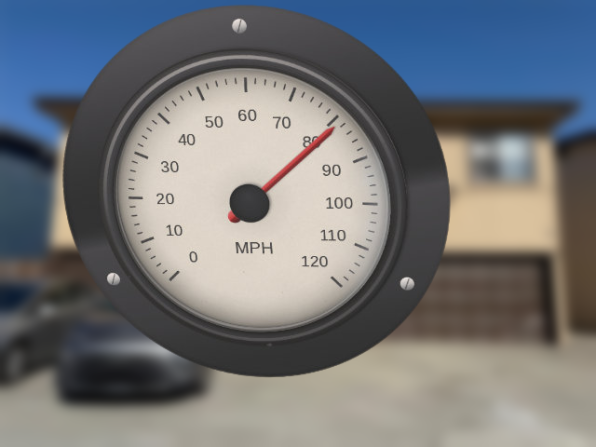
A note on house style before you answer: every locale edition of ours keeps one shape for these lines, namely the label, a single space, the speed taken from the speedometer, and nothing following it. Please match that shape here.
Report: 81 mph
